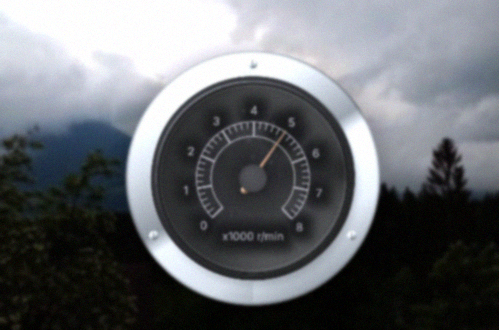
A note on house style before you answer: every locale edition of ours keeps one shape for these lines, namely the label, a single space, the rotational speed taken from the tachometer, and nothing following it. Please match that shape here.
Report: 5000 rpm
